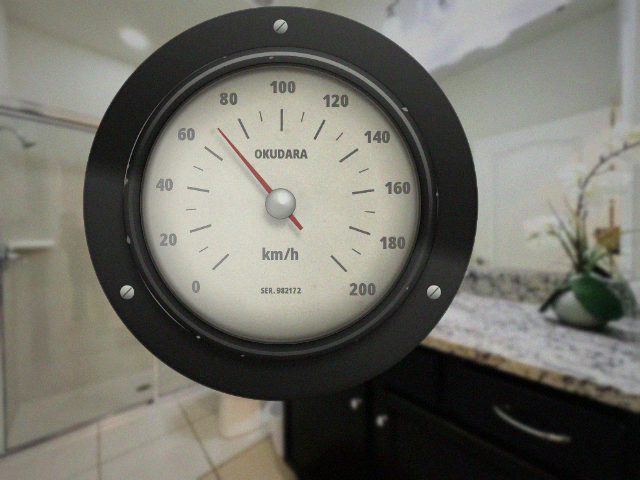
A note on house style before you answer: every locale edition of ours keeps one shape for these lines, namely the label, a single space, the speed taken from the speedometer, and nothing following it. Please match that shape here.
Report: 70 km/h
